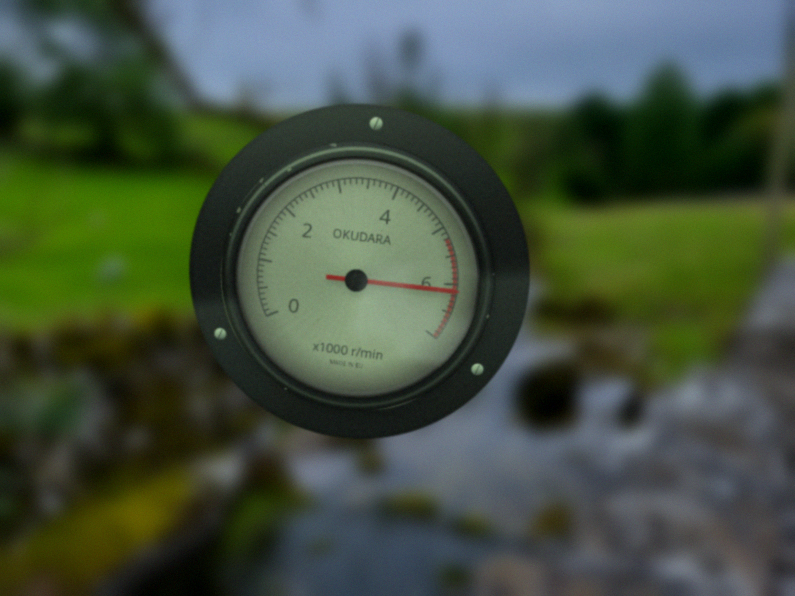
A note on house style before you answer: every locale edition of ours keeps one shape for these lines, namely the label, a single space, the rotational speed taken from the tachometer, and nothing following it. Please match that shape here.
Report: 6100 rpm
